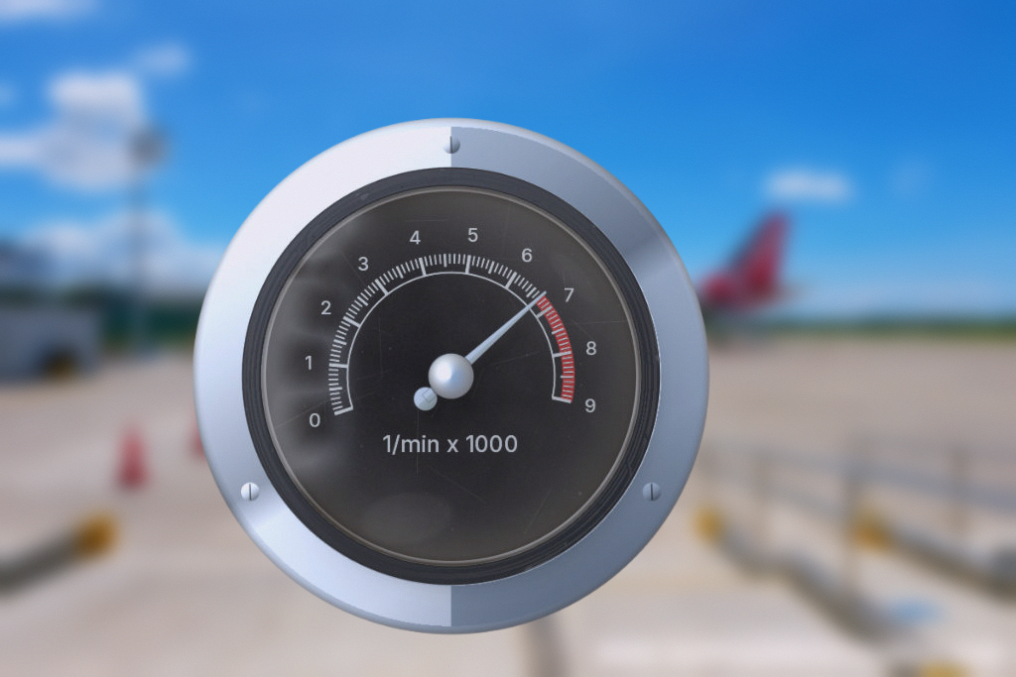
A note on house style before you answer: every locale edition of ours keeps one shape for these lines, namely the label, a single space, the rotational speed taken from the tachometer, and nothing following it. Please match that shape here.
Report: 6700 rpm
